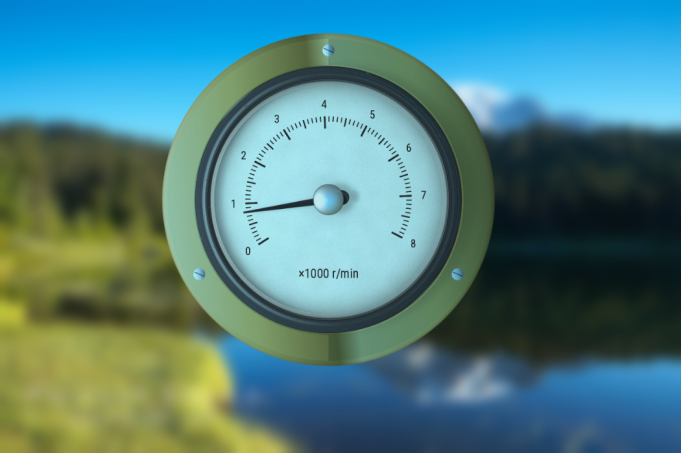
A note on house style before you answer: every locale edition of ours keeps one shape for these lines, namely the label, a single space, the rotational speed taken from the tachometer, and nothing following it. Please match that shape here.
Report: 800 rpm
